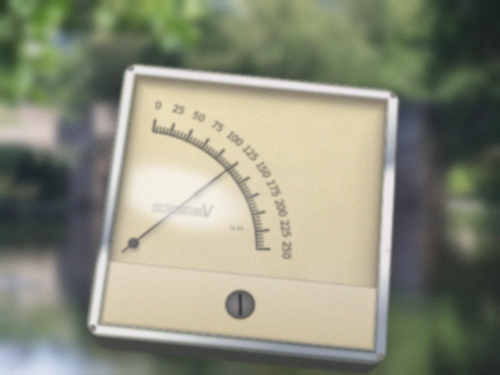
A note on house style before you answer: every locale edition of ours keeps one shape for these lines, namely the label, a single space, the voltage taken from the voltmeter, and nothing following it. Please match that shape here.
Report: 125 V
